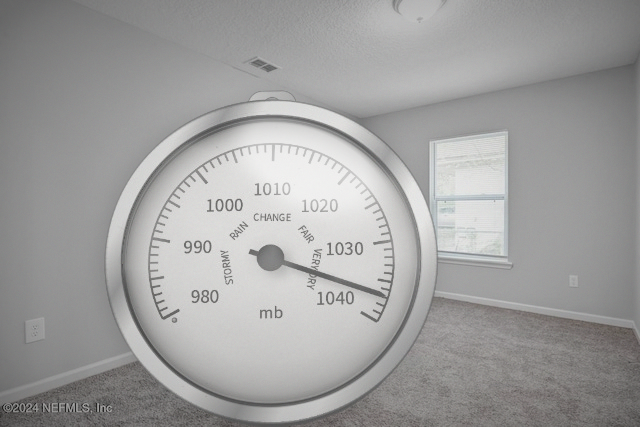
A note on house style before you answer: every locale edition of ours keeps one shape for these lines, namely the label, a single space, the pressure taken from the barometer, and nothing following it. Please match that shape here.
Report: 1037 mbar
